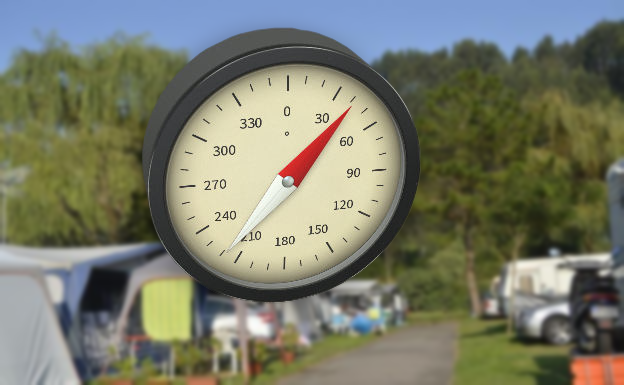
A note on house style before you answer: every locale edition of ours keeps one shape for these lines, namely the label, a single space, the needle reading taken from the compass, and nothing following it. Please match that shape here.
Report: 40 °
